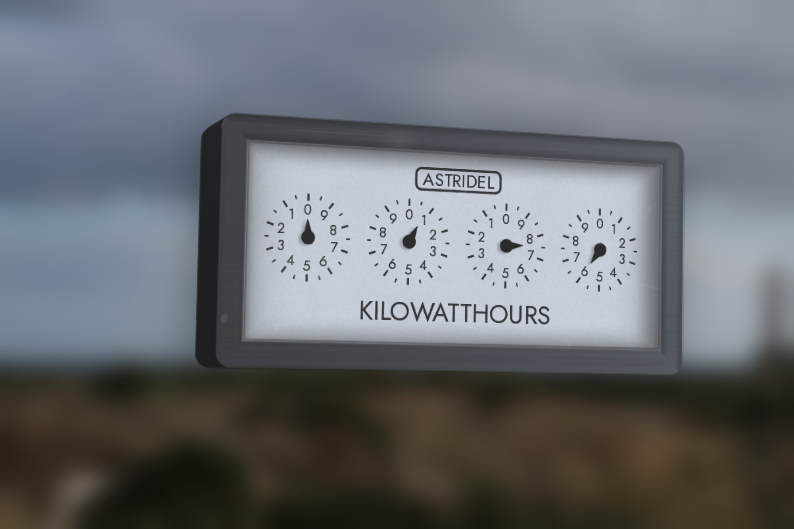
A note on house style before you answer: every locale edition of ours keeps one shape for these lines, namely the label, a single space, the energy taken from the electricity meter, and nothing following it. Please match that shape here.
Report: 76 kWh
